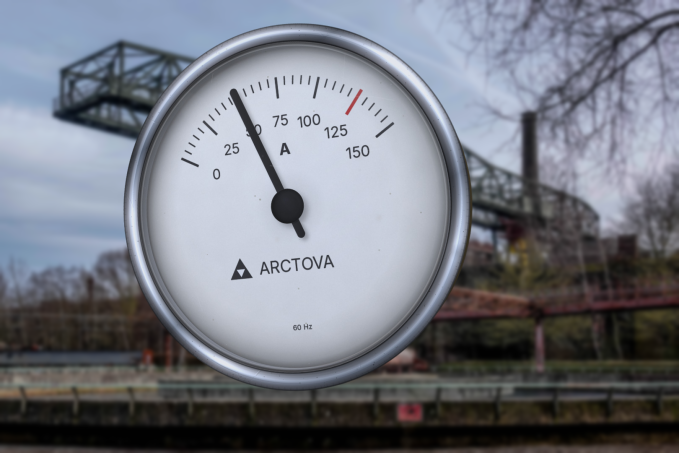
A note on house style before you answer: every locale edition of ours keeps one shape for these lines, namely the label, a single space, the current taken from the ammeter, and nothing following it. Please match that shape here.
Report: 50 A
